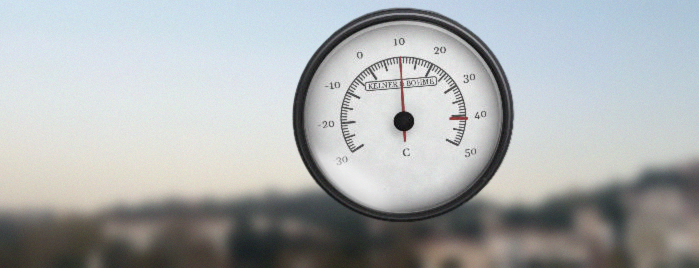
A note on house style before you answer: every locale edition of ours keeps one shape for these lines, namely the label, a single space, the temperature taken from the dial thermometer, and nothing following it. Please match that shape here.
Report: 10 °C
